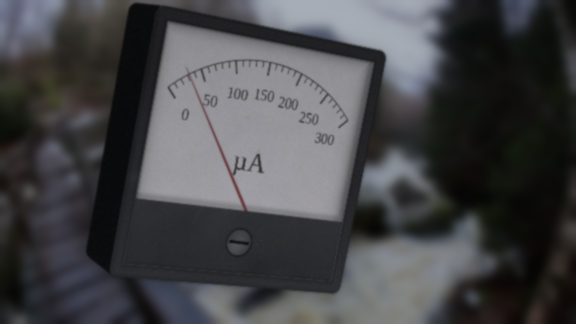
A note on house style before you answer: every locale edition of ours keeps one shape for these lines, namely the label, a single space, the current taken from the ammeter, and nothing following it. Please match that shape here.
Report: 30 µA
